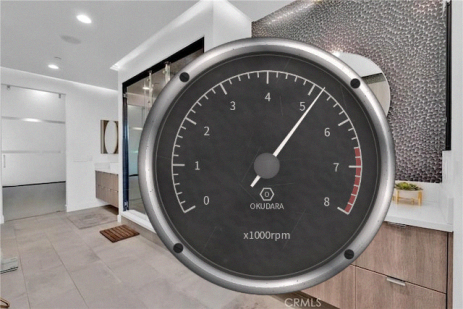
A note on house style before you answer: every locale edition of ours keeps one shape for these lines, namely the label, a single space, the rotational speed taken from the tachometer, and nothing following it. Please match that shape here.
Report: 5200 rpm
